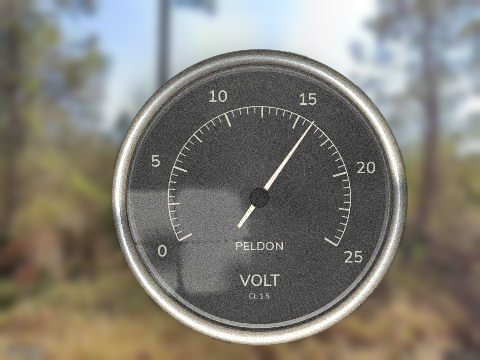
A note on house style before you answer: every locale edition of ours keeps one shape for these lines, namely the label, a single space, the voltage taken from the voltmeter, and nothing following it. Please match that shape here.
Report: 16 V
